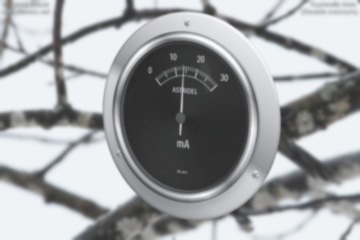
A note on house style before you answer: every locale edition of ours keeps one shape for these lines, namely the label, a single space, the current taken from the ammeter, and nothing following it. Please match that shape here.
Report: 15 mA
